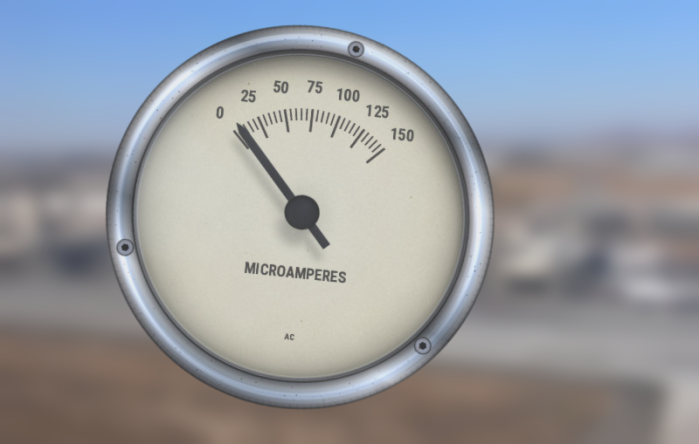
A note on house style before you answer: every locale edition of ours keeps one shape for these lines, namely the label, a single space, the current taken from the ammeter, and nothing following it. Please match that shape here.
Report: 5 µA
